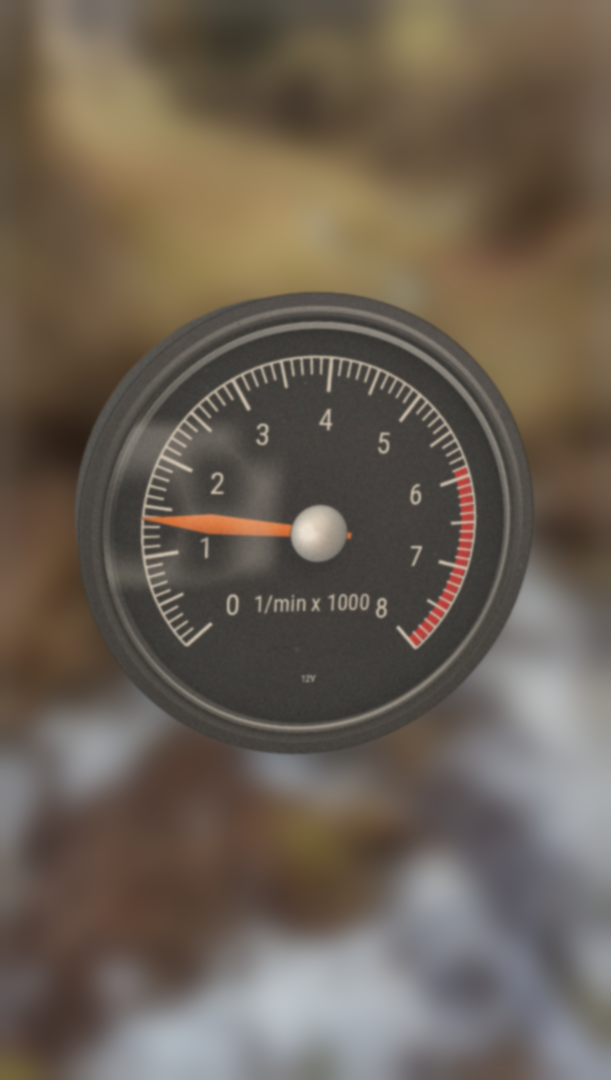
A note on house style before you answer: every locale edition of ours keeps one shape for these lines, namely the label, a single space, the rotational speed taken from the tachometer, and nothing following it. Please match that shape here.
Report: 1400 rpm
